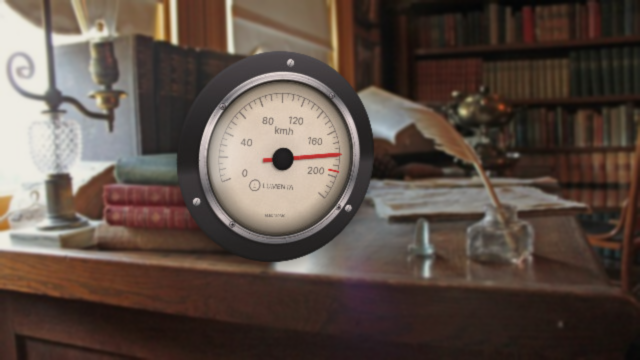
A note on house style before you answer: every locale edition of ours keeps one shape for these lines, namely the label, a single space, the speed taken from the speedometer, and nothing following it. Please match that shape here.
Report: 180 km/h
